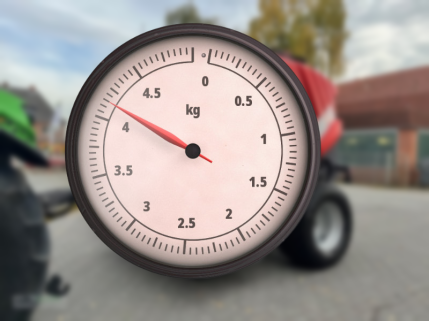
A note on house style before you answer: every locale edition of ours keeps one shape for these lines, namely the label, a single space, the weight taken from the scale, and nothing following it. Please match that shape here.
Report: 4.15 kg
